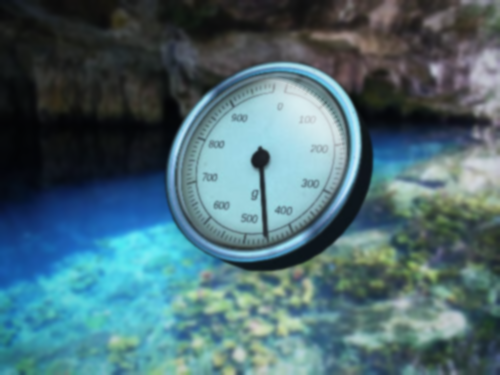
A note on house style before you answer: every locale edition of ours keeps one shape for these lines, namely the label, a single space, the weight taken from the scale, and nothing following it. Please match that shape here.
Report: 450 g
